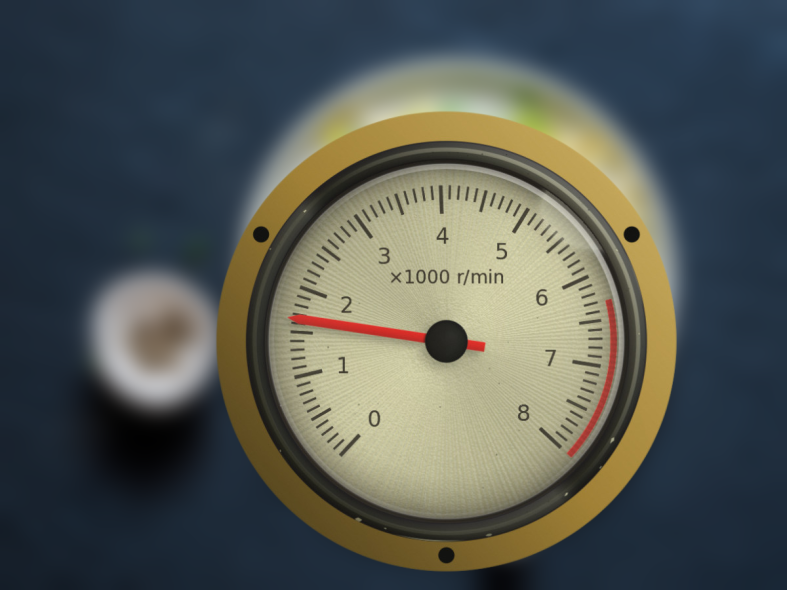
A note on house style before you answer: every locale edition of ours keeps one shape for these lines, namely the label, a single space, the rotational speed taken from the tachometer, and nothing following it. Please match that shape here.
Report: 1650 rpm
